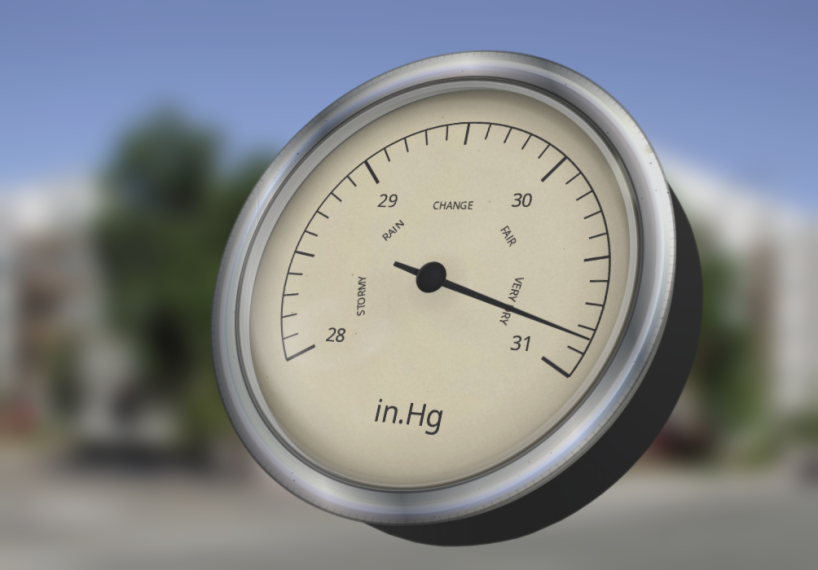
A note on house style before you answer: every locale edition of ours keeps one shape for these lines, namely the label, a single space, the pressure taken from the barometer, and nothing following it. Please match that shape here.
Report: 30.85 inHg
